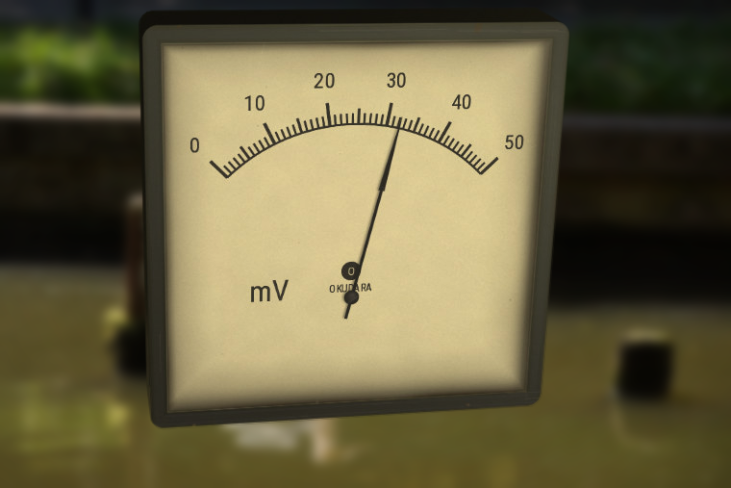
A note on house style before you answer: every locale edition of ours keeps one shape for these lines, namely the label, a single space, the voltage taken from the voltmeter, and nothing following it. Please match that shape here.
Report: 32 mV
